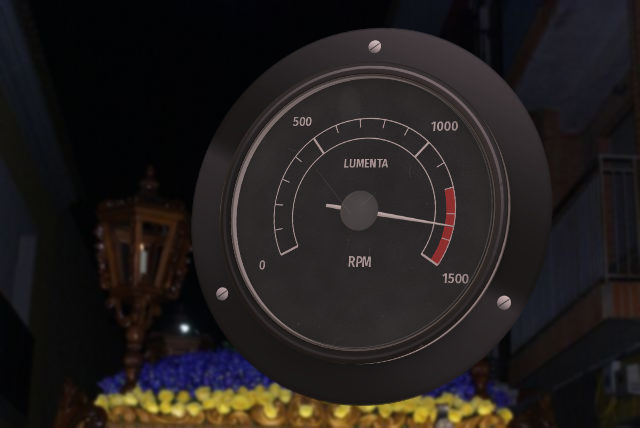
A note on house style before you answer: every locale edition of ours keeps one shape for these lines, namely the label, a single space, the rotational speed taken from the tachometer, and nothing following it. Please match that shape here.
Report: 1350 rpm
